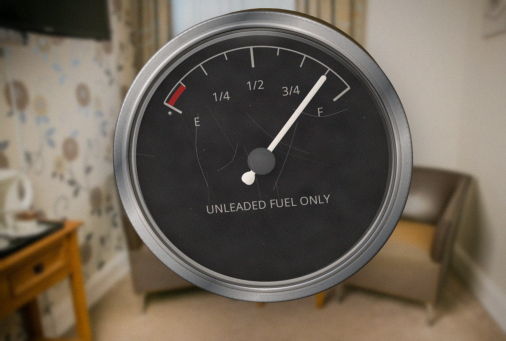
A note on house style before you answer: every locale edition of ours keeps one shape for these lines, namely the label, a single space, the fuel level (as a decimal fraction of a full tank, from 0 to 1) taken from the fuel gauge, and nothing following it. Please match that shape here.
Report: 0.875
